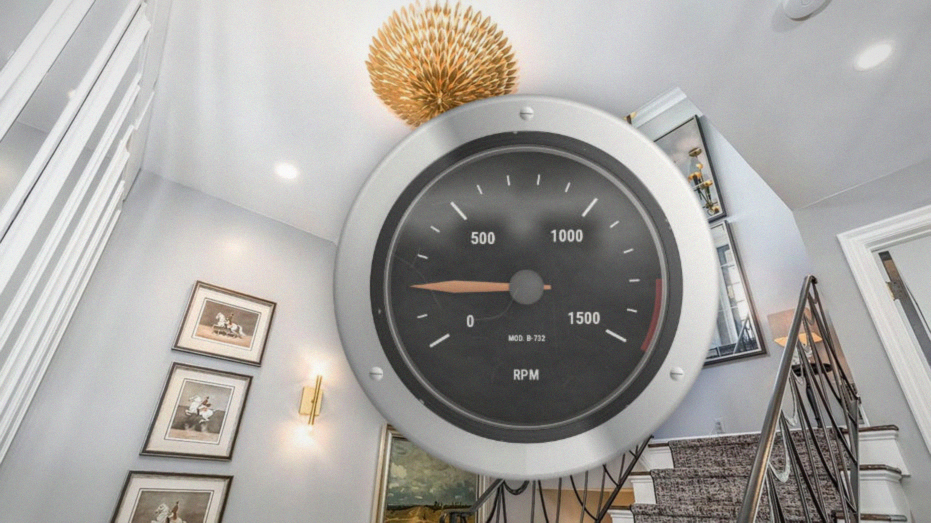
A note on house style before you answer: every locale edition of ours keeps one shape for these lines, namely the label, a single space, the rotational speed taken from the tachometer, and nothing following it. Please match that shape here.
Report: 200 rpm
